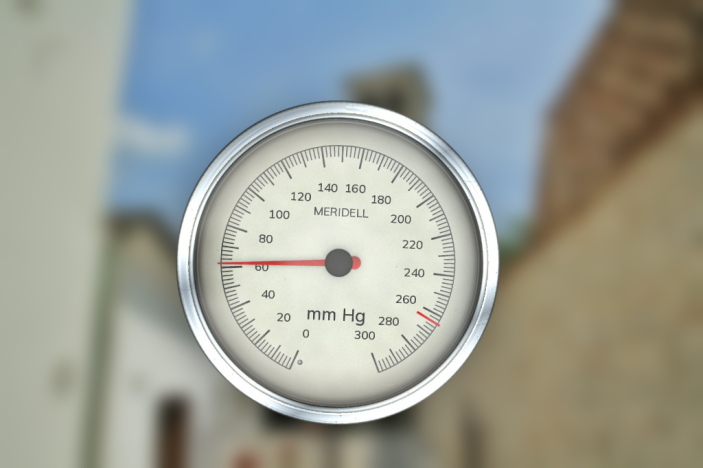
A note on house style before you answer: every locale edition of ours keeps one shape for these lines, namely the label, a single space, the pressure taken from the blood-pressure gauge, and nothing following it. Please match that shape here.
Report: 62 mmHg
